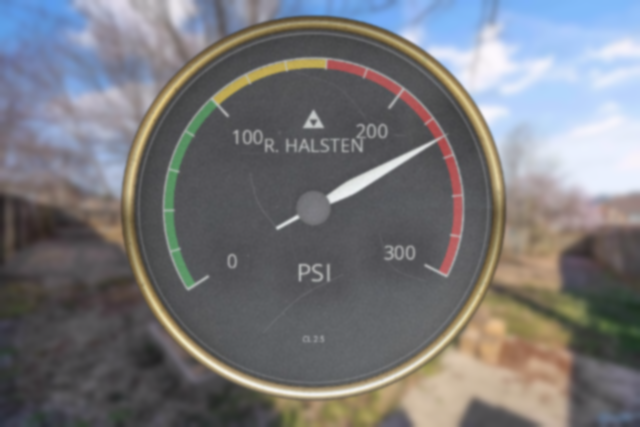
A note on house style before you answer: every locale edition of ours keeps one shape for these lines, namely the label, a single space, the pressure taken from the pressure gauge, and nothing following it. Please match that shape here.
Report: 230 psi
